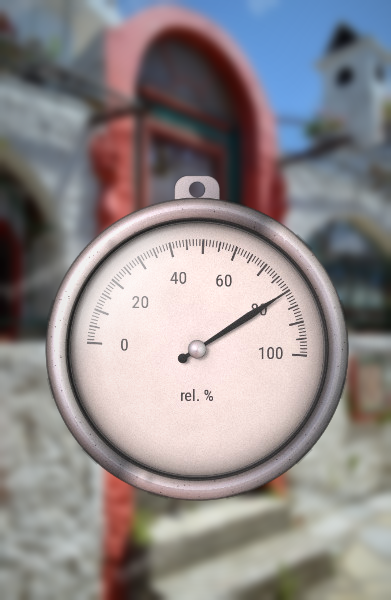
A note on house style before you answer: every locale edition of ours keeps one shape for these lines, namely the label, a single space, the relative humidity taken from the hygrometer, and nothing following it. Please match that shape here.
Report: 80 %
